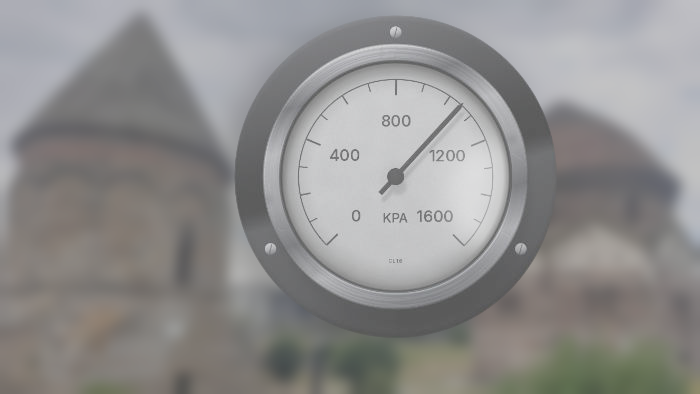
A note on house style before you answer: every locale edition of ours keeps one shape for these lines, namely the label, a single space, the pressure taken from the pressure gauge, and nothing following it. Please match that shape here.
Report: 1050 kPa
